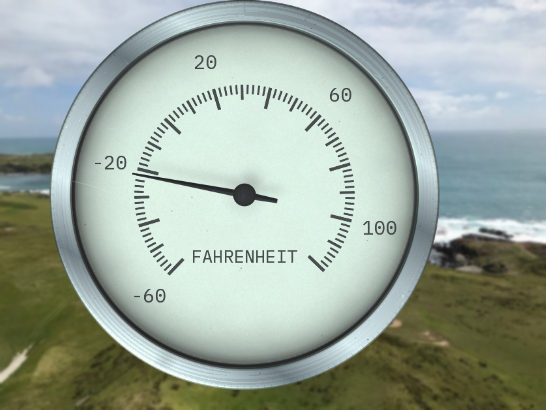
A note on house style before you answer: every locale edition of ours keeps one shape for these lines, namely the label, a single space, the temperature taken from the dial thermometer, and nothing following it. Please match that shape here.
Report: -22 °F
